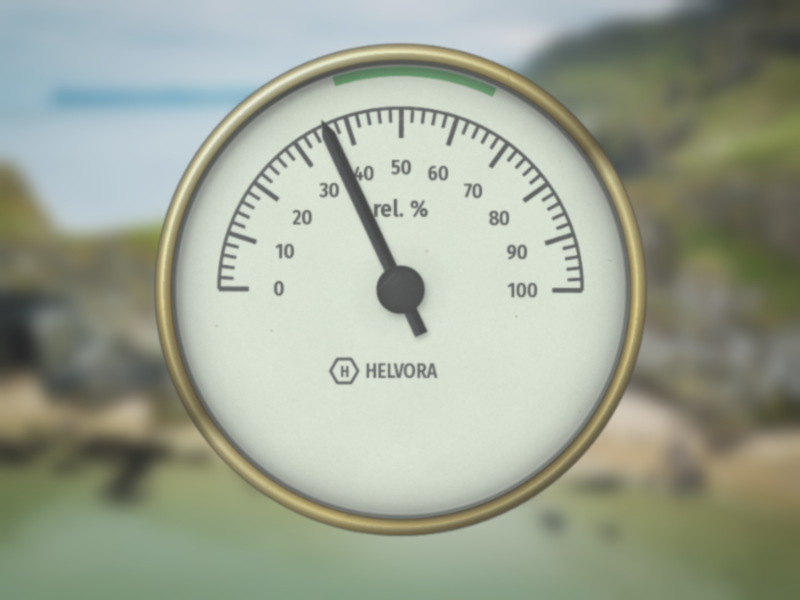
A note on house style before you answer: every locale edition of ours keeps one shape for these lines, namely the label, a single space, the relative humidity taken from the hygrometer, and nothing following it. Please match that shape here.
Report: 36 %
